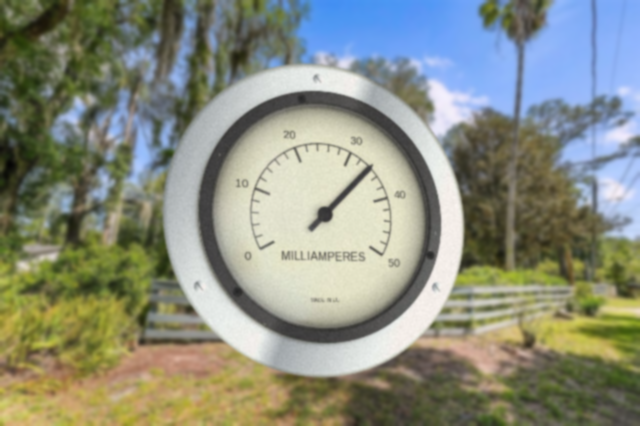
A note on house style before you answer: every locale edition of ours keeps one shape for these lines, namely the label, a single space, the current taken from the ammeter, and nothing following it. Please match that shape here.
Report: 34 mA
